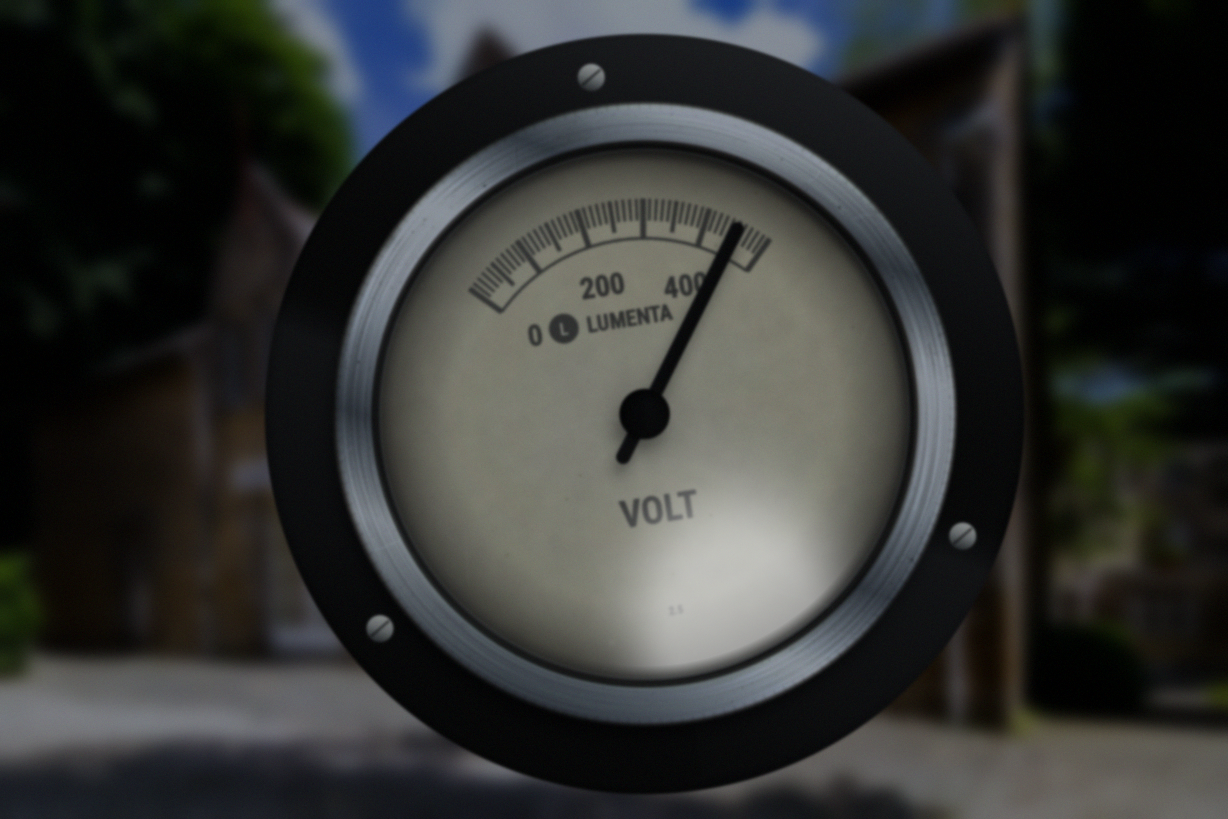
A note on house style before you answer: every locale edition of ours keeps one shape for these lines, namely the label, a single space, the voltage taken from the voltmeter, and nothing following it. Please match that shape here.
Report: 450 V
